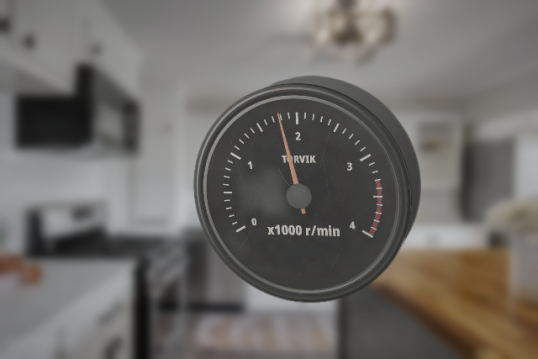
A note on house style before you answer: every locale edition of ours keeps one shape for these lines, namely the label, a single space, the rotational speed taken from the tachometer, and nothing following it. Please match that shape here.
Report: 1800 rpm
